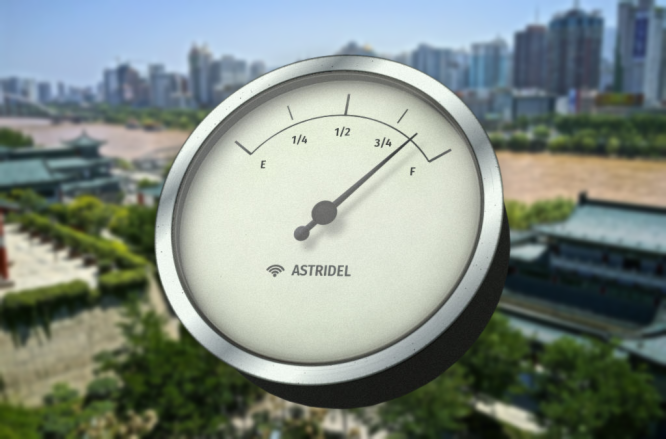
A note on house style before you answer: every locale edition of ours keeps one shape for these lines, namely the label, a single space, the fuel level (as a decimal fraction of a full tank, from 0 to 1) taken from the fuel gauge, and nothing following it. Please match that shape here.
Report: 0.875
